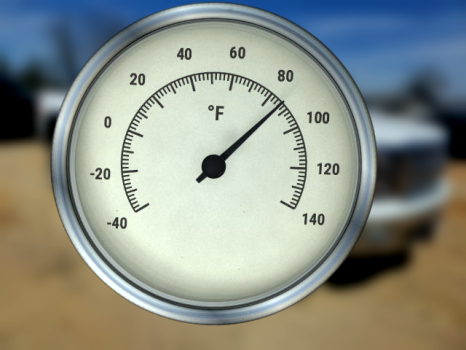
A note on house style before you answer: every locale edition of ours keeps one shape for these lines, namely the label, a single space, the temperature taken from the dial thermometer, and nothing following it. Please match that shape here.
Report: 86 °F
